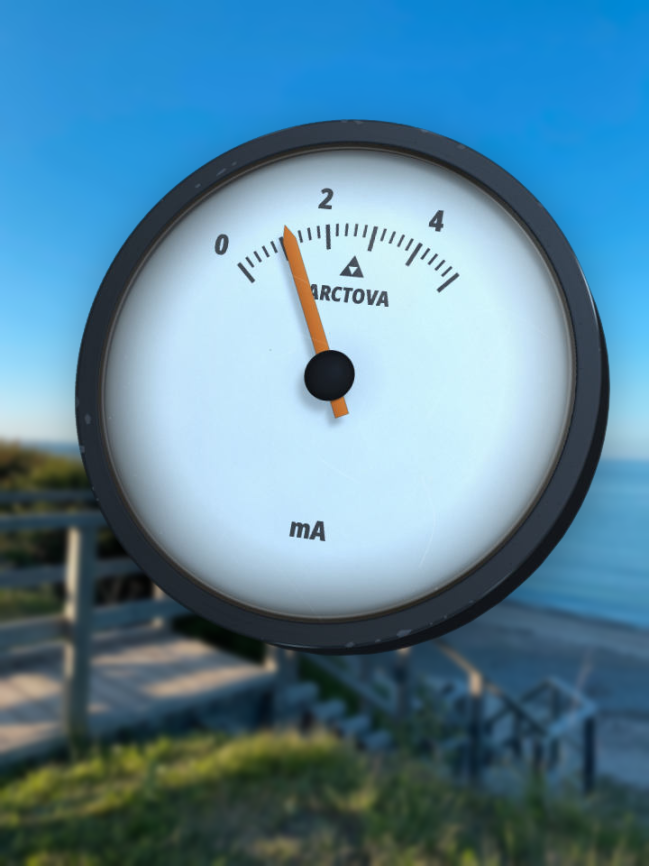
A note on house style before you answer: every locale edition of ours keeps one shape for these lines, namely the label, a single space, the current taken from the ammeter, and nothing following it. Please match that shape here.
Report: 1.2 mA
